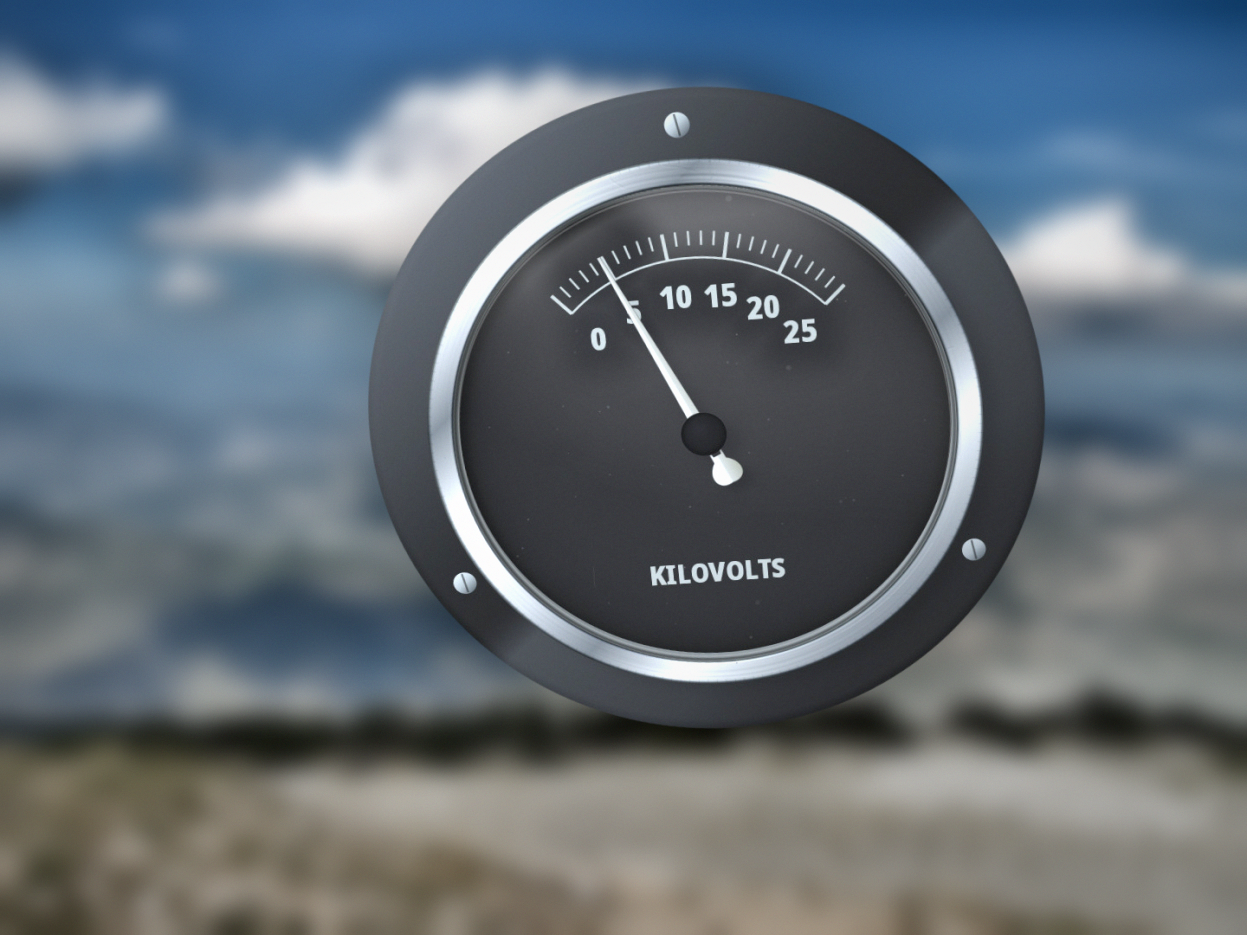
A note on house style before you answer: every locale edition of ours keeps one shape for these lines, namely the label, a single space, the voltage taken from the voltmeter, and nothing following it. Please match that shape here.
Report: 5 kV
